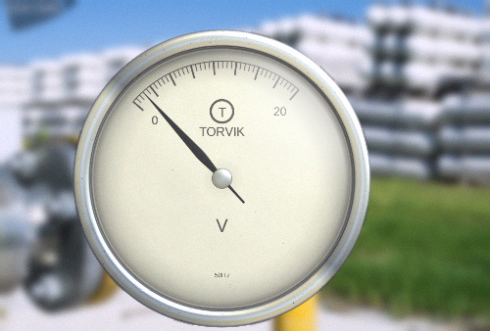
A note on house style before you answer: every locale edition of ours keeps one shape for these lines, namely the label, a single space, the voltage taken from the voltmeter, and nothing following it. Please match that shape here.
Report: 1.5 V
